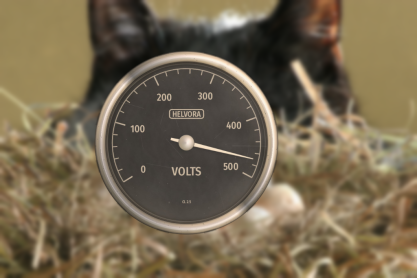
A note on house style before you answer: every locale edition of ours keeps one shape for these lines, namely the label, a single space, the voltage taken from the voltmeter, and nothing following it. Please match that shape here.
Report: 470 V
